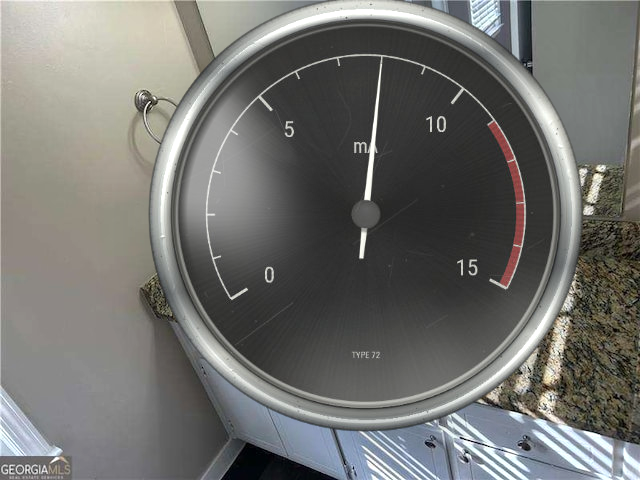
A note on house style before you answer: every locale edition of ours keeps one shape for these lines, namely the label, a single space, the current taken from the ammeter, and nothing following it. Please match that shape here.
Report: 8 mA
